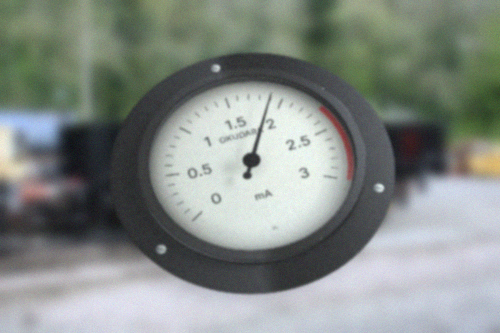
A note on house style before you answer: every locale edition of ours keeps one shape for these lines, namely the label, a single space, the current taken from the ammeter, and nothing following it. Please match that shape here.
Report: 1.9 mA
